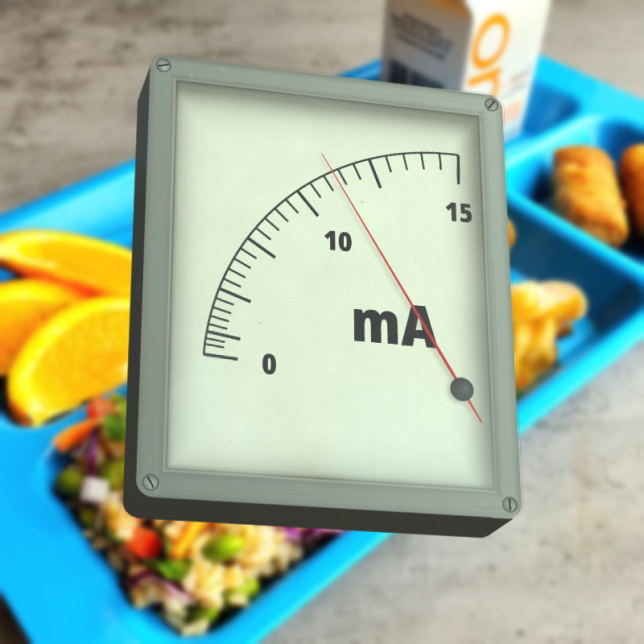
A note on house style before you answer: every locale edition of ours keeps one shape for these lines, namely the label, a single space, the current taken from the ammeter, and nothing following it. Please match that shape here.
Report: 11.25 mA
